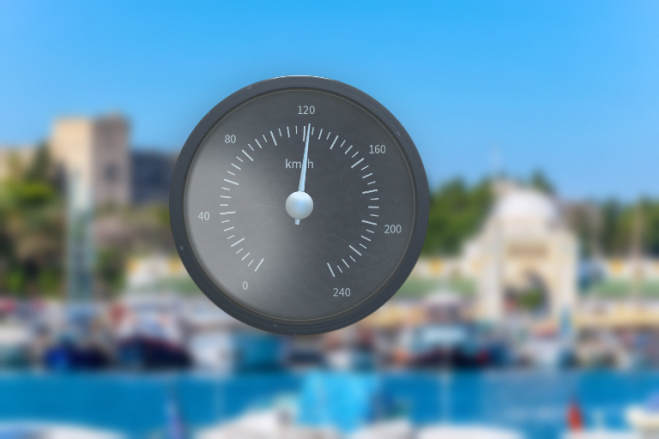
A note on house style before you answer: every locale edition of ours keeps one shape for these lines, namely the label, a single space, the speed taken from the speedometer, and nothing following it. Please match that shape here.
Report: 122.5 km/h
